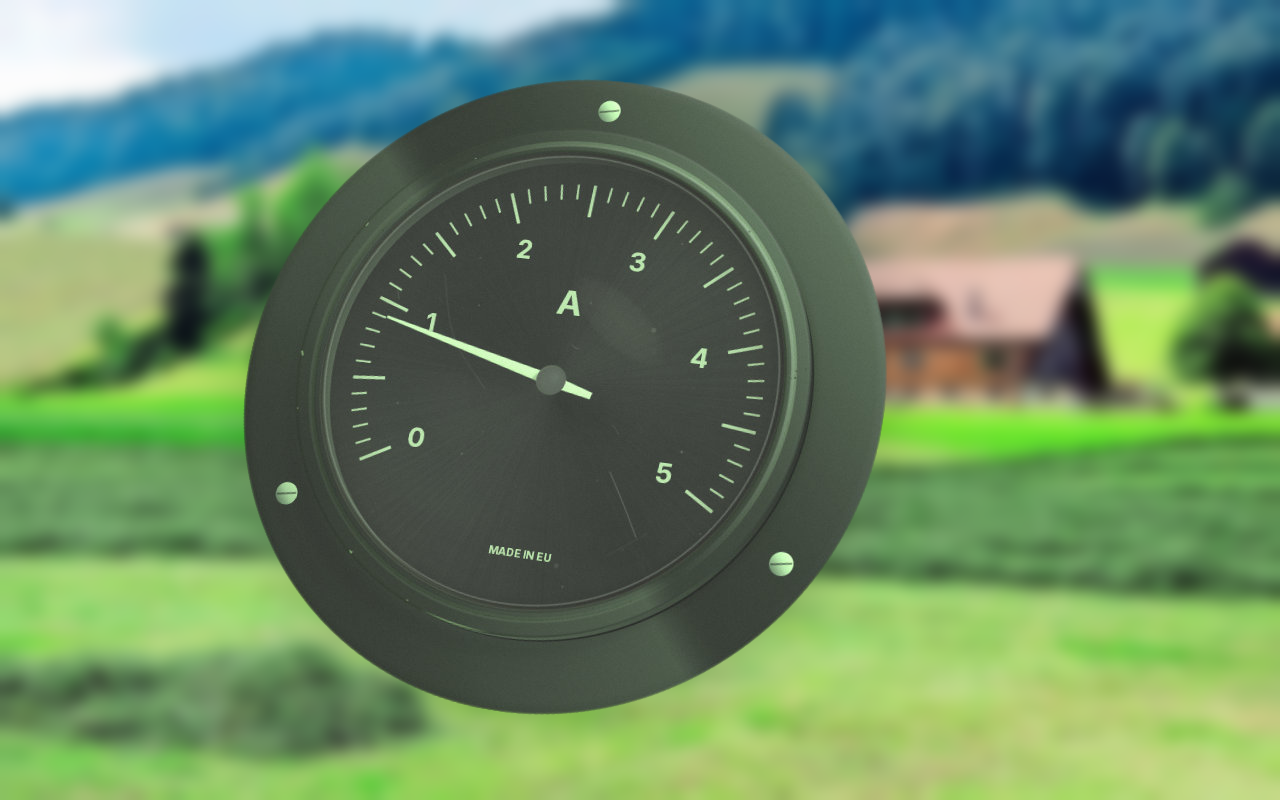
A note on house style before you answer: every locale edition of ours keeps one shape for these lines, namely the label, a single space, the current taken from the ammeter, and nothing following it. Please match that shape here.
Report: 0.9 A
